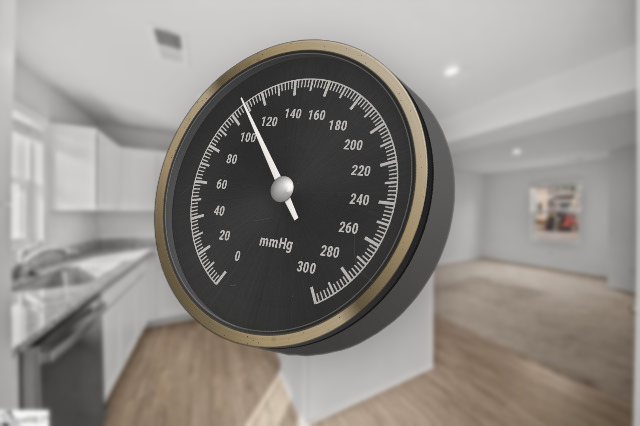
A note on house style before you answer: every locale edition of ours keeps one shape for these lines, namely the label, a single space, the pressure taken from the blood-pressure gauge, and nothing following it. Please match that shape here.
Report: 110 mmHg
